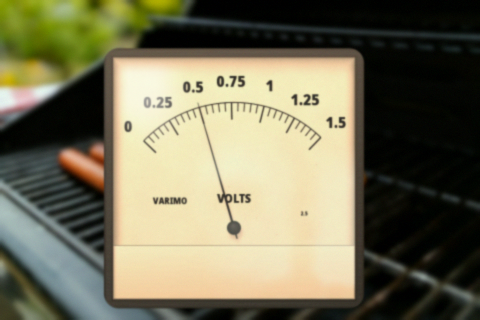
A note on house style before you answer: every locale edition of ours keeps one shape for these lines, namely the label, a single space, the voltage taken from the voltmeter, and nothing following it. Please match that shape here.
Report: 0.5 V
